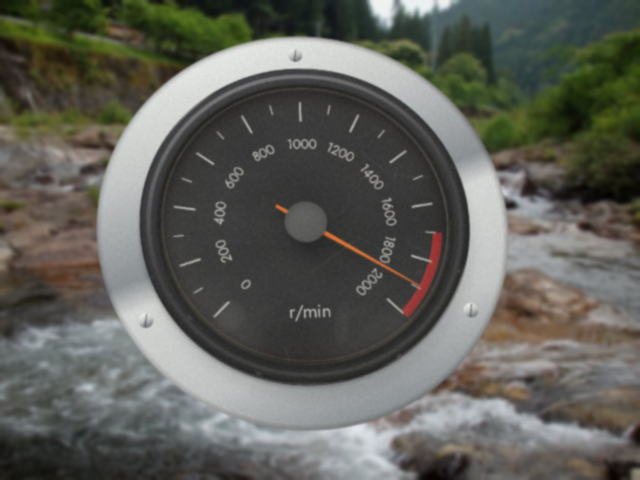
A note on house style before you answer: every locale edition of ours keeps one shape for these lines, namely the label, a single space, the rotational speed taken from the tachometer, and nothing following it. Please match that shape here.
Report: 1900 rpm
